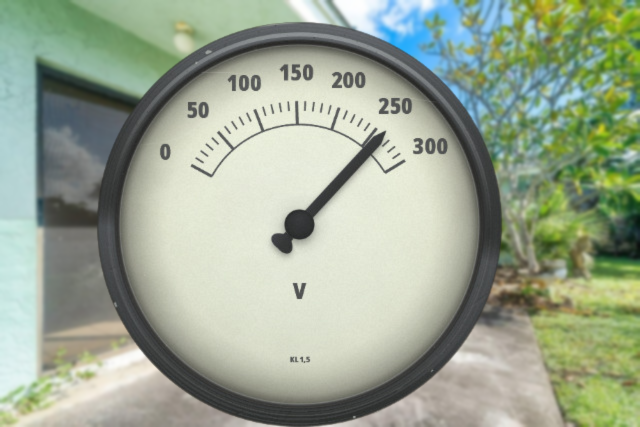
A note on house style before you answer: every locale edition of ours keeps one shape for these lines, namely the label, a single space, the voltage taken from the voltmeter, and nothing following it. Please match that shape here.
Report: 260 V
